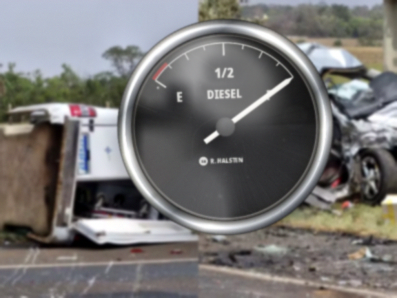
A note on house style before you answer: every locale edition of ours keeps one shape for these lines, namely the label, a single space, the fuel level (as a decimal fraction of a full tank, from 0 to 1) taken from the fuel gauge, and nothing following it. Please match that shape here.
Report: 1
